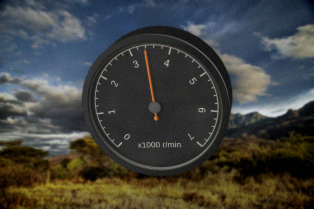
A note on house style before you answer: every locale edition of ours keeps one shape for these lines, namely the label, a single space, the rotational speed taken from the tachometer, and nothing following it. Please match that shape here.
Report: 3400 rpm
